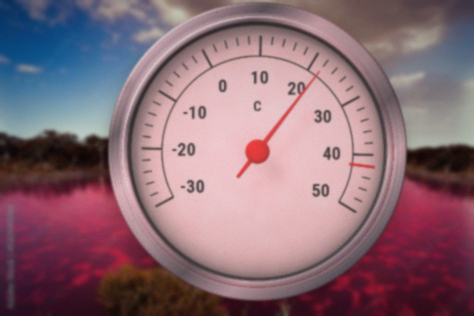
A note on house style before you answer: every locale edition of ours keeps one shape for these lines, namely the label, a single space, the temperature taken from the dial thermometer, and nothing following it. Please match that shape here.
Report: 22 °C
